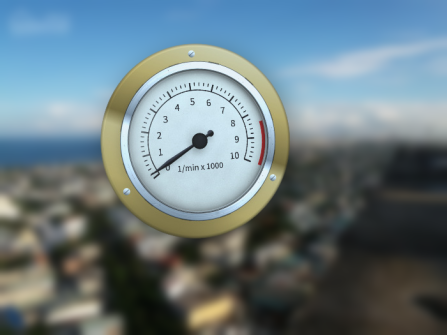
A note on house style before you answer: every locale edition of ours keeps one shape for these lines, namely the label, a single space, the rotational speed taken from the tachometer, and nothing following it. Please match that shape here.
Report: 200 rpm
